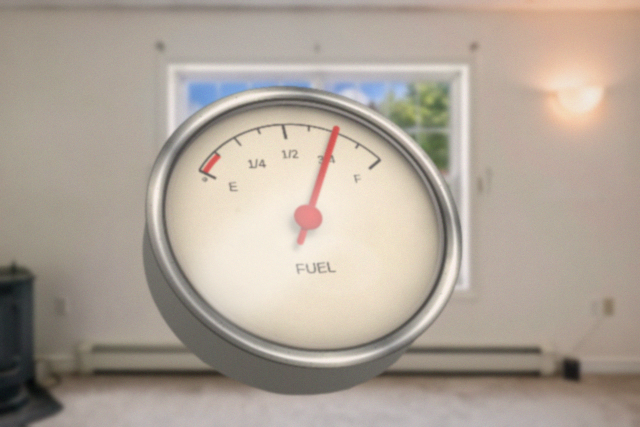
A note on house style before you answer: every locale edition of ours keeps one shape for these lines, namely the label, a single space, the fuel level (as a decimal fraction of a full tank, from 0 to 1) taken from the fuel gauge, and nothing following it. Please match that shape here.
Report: 0.75
